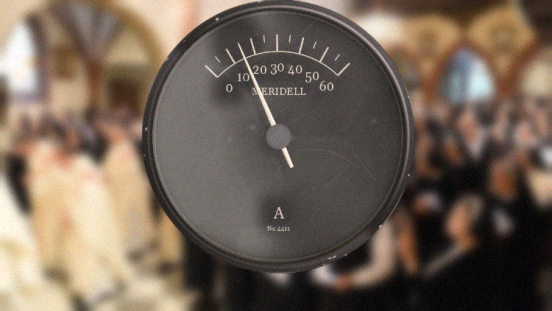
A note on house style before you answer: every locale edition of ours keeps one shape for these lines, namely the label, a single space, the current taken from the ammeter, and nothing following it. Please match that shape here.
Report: 15 A
